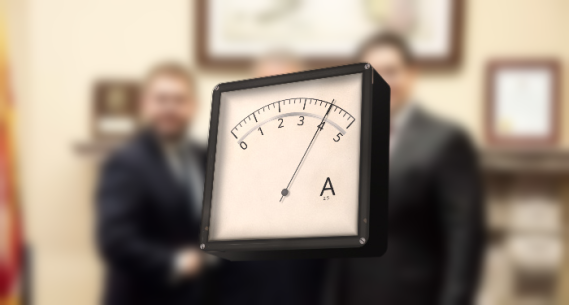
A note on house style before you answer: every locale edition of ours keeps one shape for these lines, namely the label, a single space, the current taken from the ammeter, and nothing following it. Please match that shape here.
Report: 4 A
